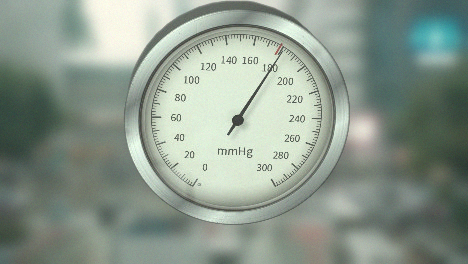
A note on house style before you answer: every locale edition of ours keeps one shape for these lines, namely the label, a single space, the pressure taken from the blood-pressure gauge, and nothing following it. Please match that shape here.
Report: 180 mmHg
